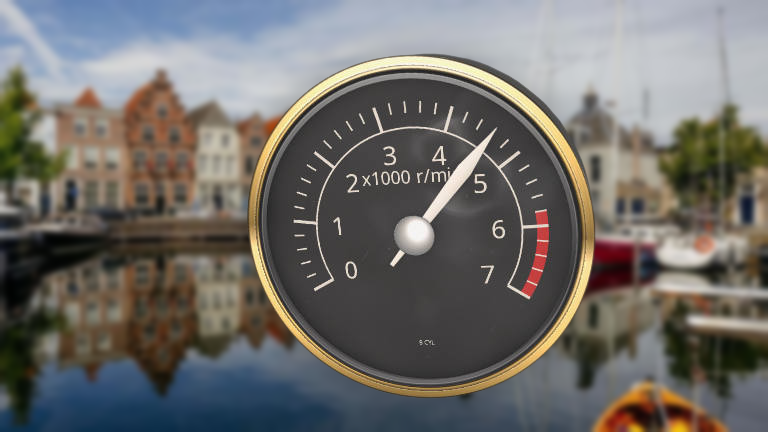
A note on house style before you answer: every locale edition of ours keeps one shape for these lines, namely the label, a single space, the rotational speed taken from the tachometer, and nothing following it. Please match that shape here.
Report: 4600 rpm
